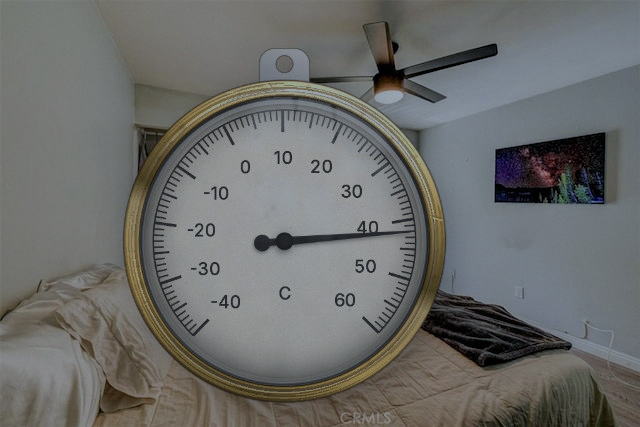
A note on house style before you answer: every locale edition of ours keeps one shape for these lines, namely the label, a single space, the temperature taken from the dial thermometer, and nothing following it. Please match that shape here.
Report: 42 °C
